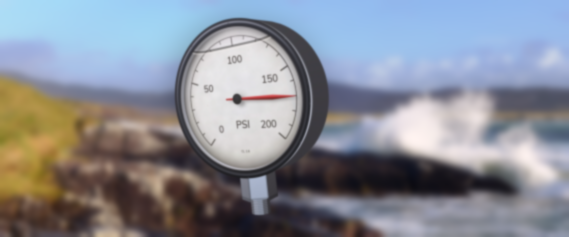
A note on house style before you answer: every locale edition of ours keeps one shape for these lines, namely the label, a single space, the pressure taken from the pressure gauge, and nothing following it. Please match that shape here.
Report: 170 psi
